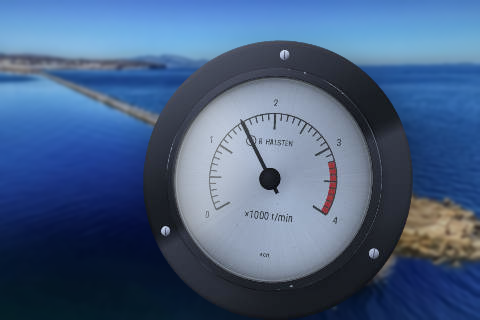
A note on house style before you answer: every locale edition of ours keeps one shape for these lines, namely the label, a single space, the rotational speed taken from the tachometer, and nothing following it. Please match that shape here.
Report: 1500 rpm
